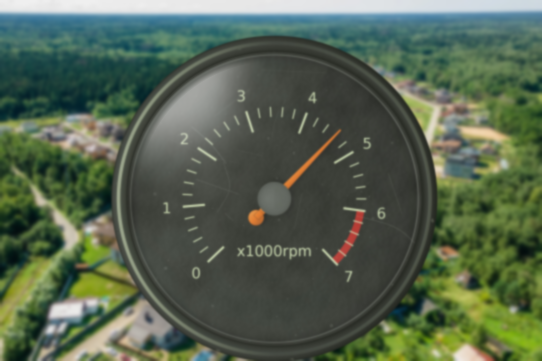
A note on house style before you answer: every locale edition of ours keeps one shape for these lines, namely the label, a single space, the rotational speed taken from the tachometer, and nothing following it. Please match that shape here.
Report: 4600 rpm
